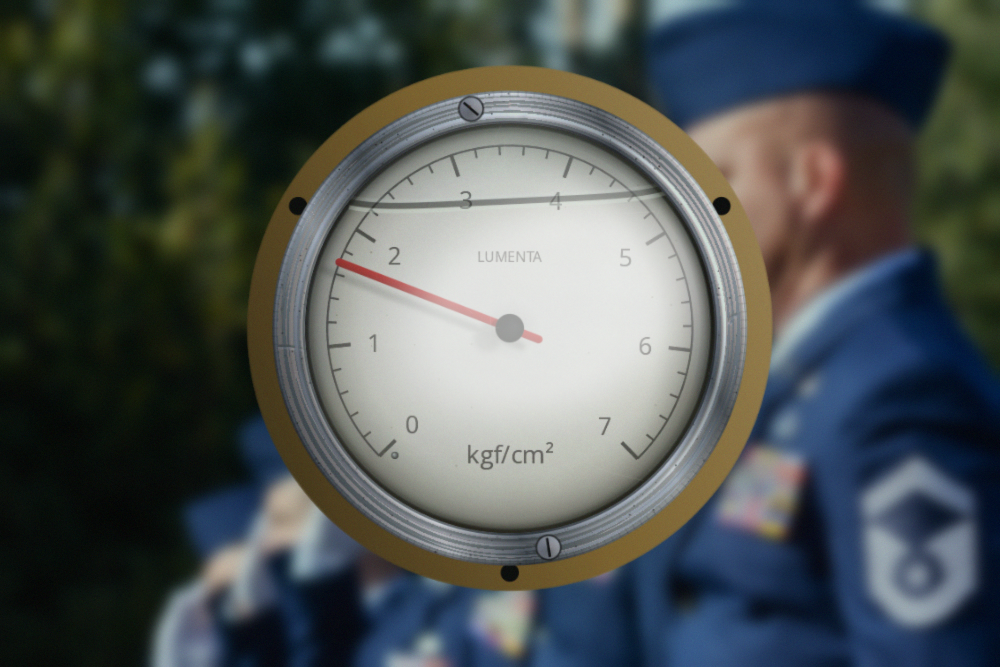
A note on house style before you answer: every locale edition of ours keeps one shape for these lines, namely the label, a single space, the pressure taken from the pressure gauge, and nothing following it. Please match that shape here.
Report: 1.7 kg/cm²
